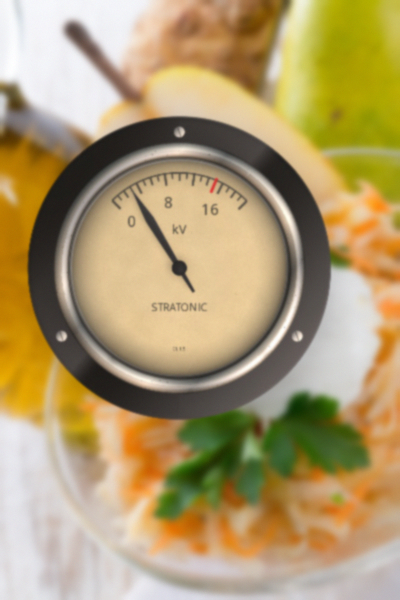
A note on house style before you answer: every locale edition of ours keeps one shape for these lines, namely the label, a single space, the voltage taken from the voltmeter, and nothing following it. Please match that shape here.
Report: 3 kV
